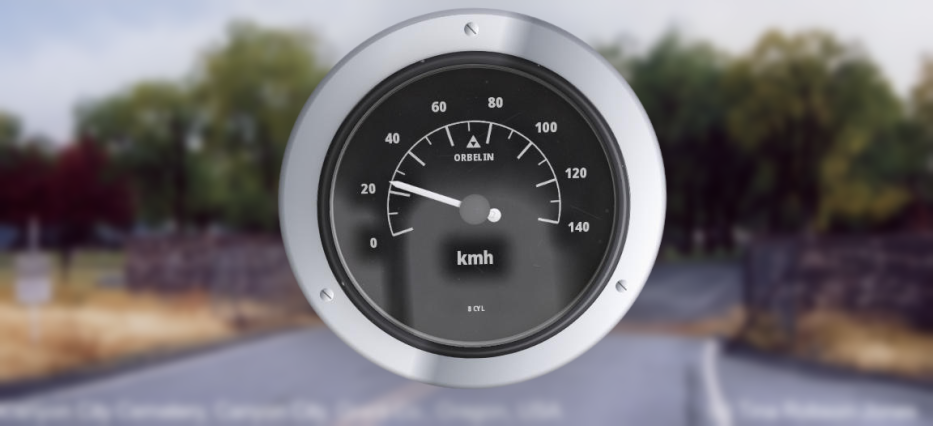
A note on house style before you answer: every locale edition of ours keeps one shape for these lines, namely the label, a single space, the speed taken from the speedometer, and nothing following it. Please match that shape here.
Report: 25 km/h
